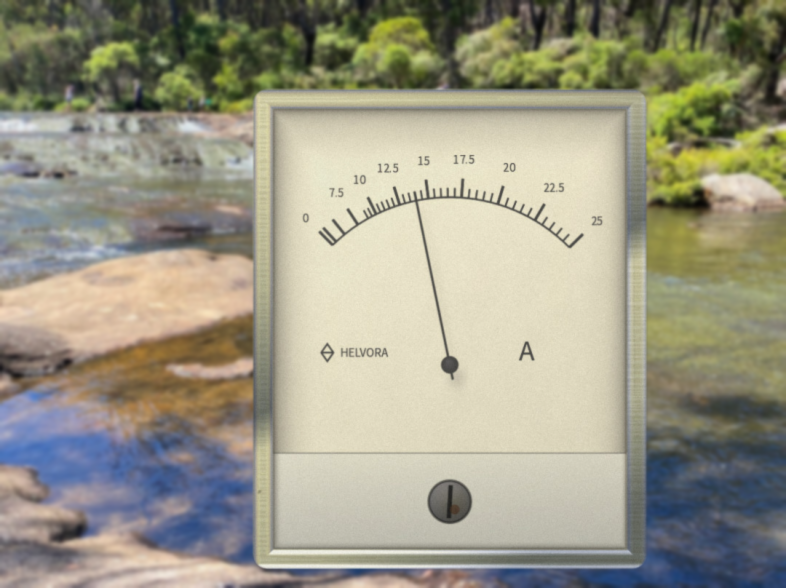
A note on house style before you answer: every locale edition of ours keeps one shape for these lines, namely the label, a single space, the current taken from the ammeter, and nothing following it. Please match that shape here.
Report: 14 A
